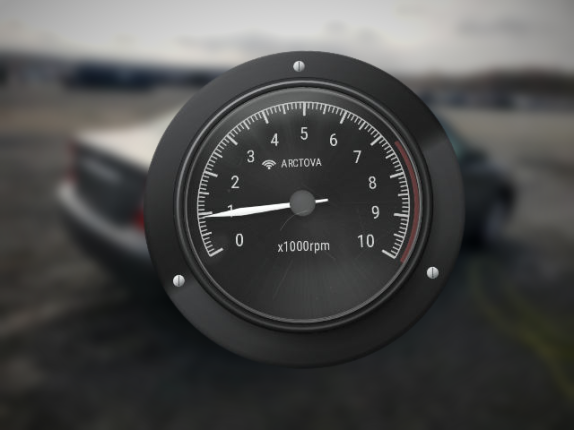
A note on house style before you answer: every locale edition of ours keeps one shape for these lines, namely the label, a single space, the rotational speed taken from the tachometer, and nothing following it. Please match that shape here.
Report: 900 rpm
